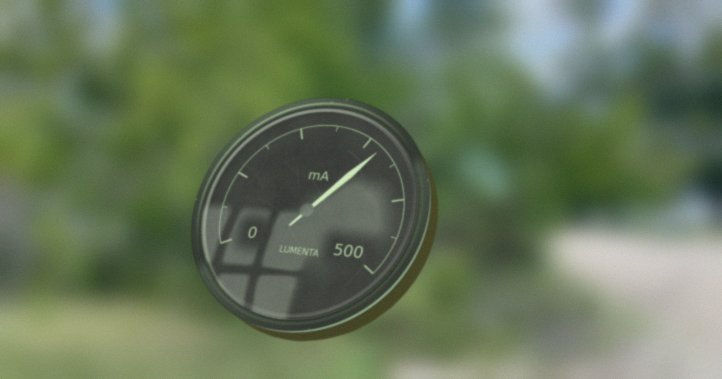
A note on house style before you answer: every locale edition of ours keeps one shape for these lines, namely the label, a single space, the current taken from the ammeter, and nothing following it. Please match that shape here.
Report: 325 mA
